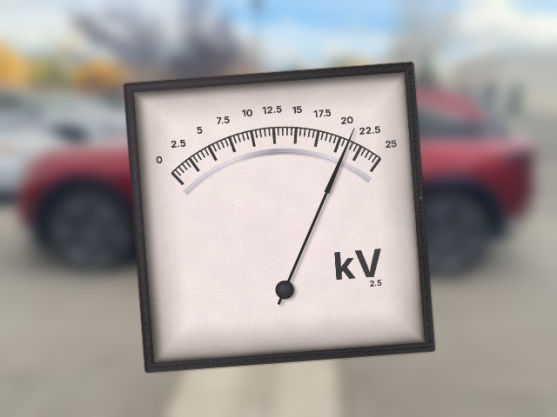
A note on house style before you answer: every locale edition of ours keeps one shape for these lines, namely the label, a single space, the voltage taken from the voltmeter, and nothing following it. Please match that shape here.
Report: 21 kV
